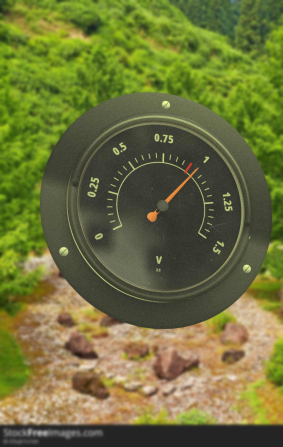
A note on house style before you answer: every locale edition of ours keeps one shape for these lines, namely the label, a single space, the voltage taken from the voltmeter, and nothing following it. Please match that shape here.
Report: 1 V
